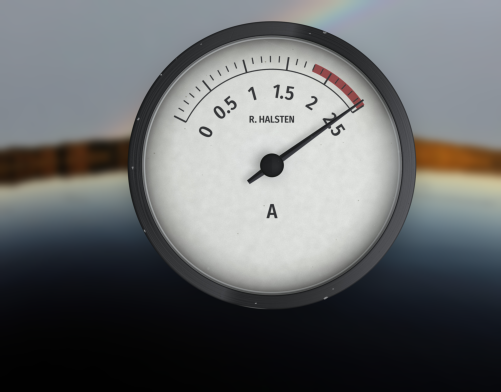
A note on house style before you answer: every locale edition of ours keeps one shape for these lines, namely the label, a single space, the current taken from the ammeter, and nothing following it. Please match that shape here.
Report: 2.45 A
